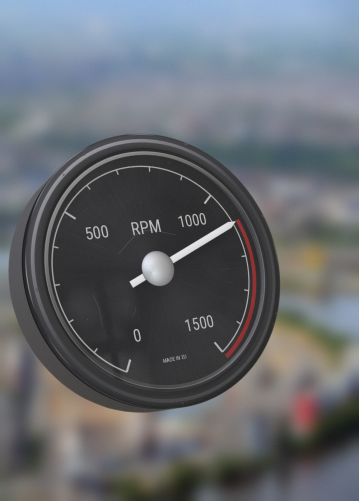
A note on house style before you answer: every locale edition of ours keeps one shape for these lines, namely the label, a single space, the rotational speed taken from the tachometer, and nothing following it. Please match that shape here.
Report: 1100 rpm
